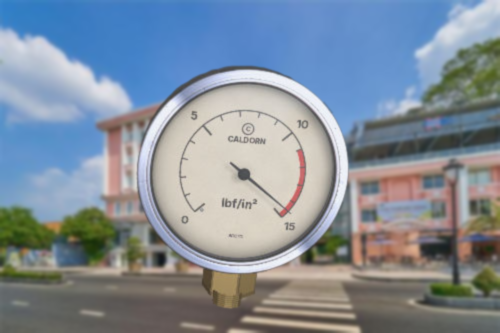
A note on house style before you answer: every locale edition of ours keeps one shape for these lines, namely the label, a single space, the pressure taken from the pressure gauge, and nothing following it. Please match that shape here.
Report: 14.5 psi
